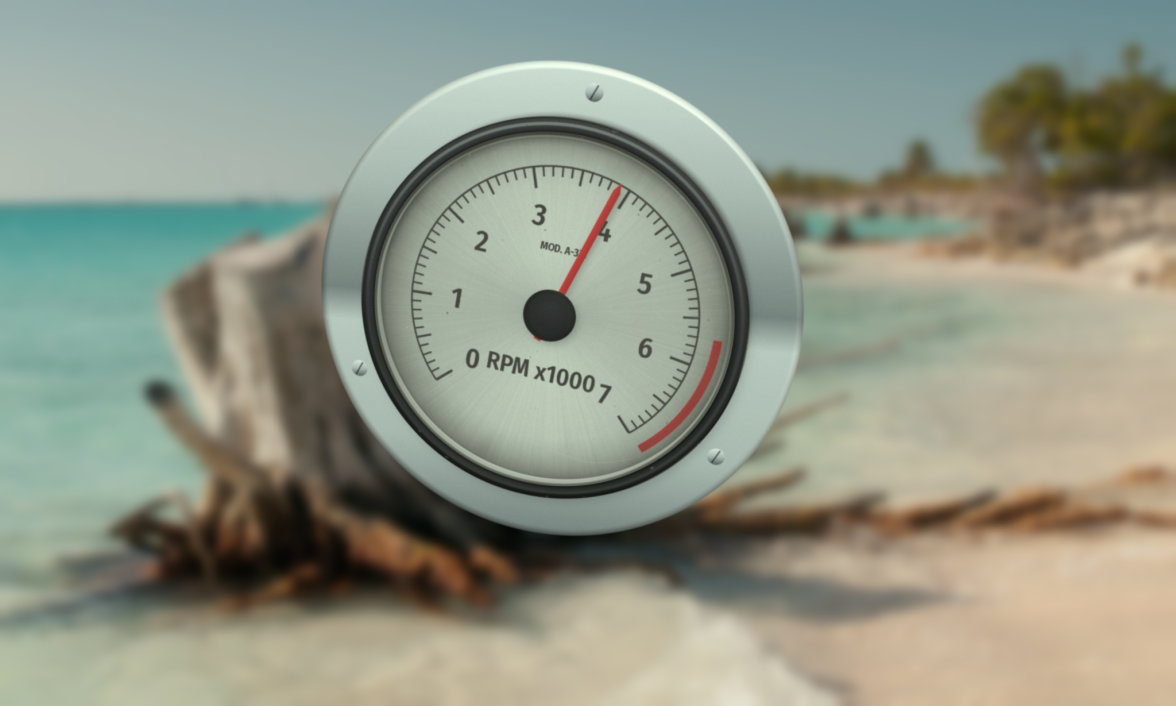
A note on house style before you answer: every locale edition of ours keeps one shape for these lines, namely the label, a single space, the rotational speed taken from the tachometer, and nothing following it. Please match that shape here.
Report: 3900 rpm
